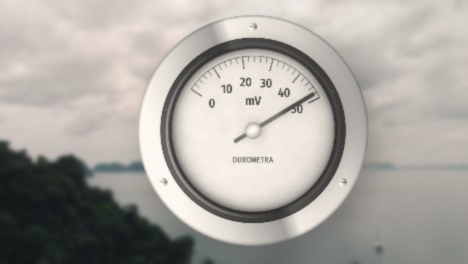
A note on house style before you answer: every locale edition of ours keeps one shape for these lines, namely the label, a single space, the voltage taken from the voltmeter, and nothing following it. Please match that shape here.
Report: 48 mV
